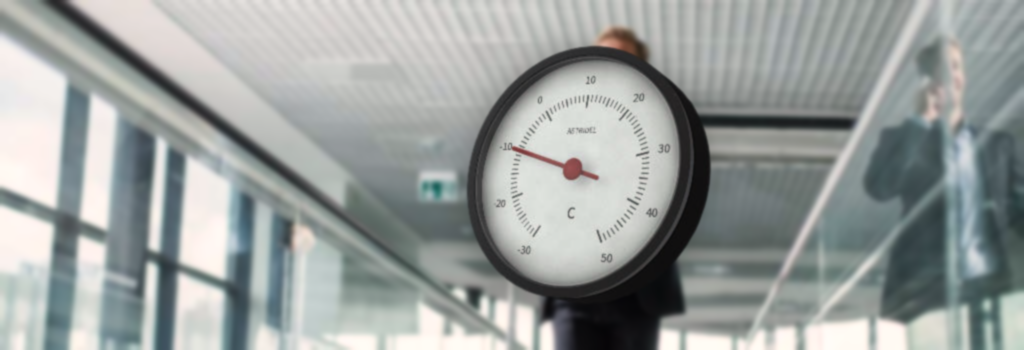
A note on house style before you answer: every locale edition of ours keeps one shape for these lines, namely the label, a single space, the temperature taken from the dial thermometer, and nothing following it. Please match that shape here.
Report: -10 °C
